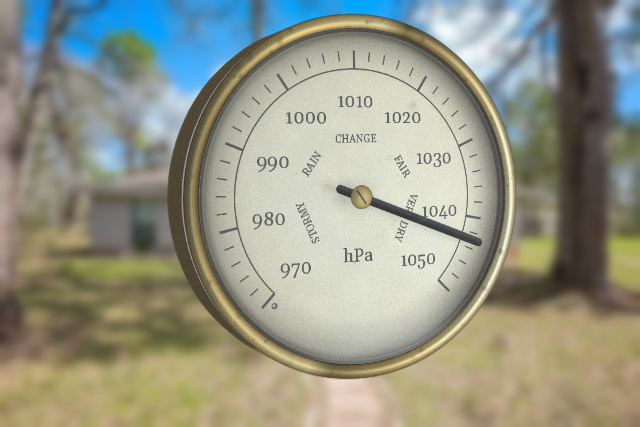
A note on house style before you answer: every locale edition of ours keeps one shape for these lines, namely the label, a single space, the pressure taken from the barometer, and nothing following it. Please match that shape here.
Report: 1043 hPa
